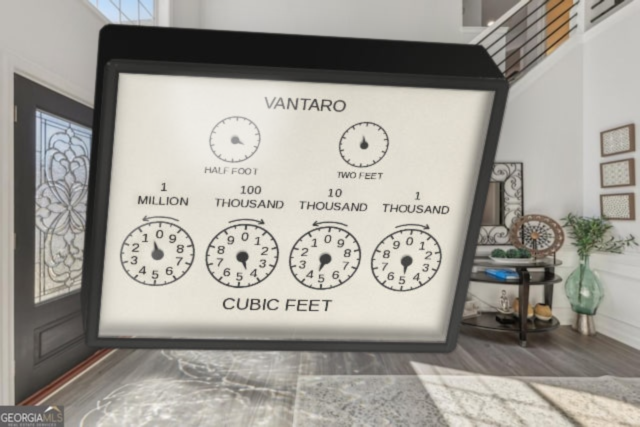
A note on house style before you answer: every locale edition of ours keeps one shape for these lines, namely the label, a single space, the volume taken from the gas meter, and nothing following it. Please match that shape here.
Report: 44500 ft³
